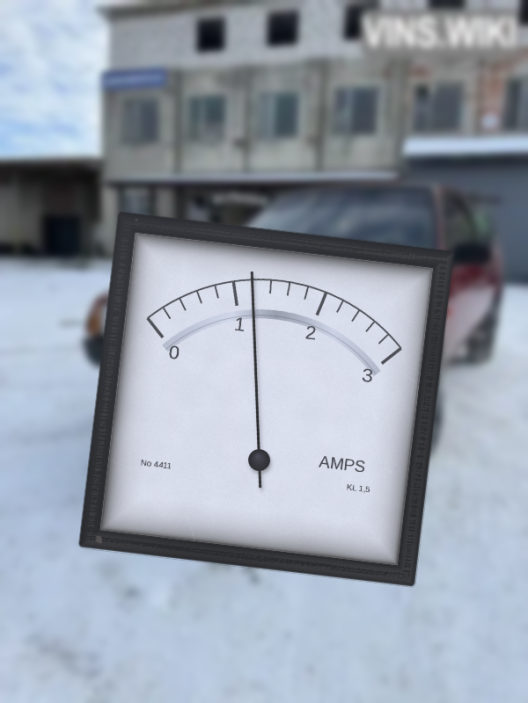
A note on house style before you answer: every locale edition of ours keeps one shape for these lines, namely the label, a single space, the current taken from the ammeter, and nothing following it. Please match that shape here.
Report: 1.2 A
